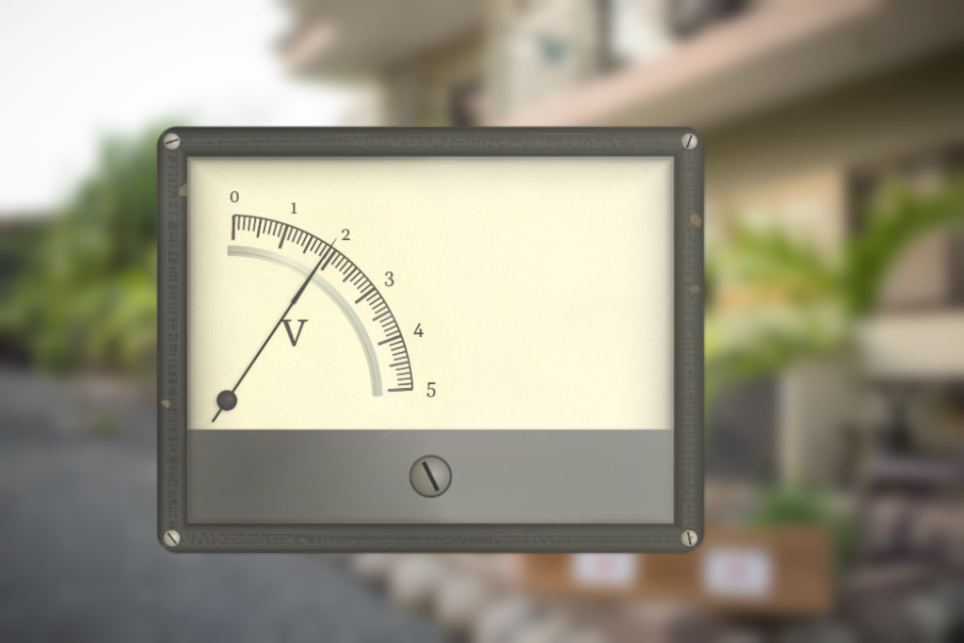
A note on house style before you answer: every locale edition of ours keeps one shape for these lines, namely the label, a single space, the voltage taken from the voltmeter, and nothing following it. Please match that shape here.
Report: 1.9 V
